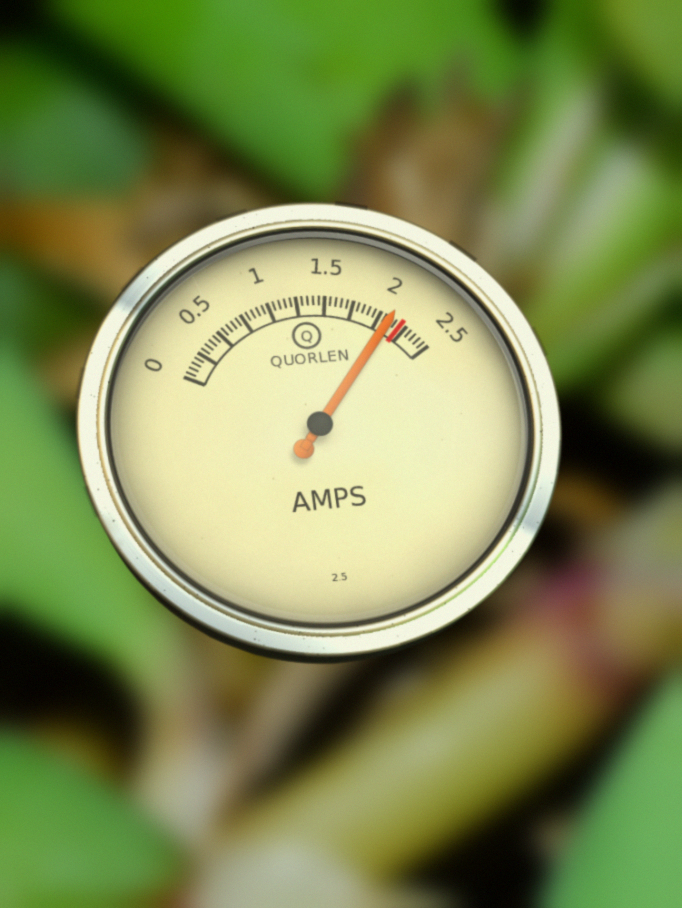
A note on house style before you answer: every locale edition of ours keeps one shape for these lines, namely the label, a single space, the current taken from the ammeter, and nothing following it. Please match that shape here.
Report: 2.1 A
